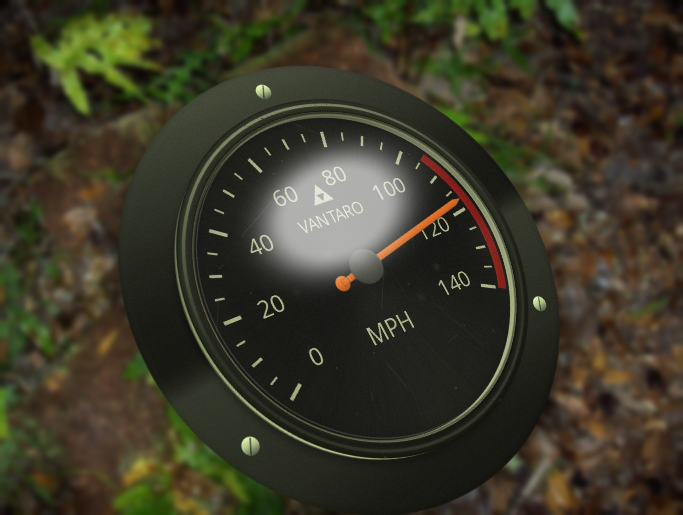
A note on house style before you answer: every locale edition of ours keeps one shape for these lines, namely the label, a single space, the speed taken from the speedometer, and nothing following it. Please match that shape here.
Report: 117.5 mph
